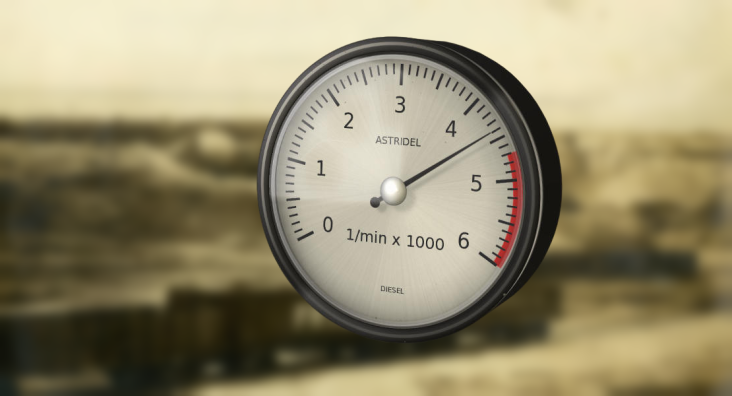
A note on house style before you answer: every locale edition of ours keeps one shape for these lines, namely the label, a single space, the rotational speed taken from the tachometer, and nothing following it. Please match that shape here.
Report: 4400 rpm
